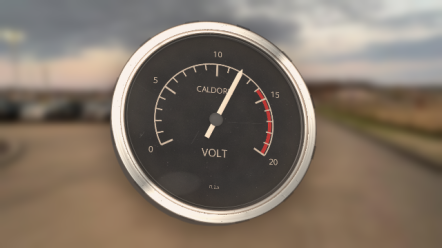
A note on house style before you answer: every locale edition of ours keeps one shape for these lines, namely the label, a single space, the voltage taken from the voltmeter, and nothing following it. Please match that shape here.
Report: 12 V
